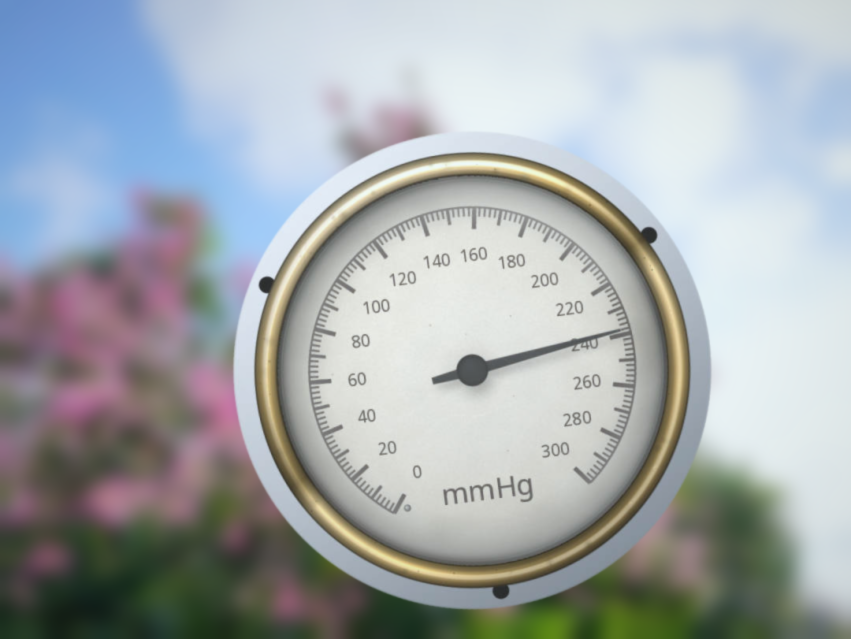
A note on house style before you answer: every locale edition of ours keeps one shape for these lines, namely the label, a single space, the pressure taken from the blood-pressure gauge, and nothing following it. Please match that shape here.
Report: 238 mmHg
